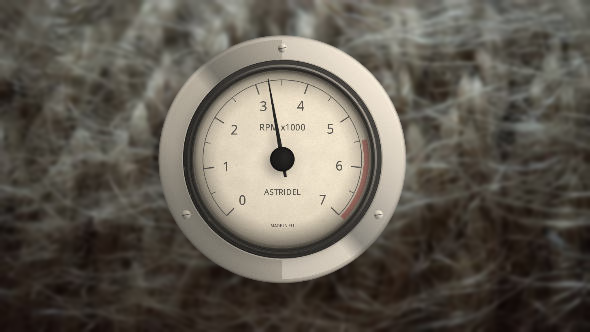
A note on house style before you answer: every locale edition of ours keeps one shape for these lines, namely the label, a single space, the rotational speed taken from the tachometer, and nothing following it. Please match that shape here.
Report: 3250 rpm
